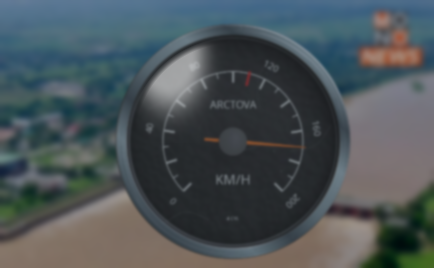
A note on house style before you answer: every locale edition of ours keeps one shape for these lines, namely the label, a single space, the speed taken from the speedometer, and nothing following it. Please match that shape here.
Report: 170 km/h
